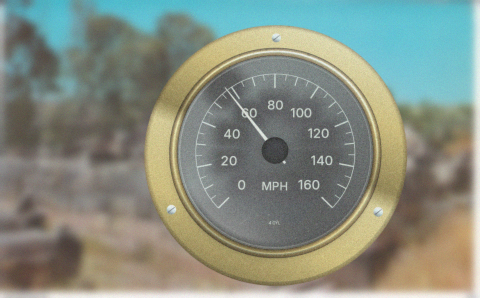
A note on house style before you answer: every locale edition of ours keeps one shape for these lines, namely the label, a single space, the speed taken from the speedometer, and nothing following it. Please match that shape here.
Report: 57.5 mph
